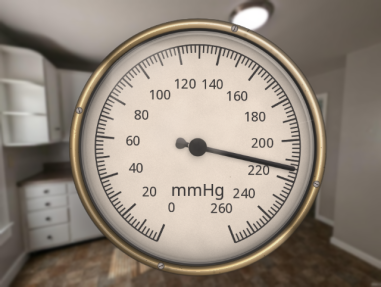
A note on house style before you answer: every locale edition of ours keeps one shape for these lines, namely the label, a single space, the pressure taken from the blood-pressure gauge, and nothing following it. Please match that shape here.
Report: 214 mmHg
